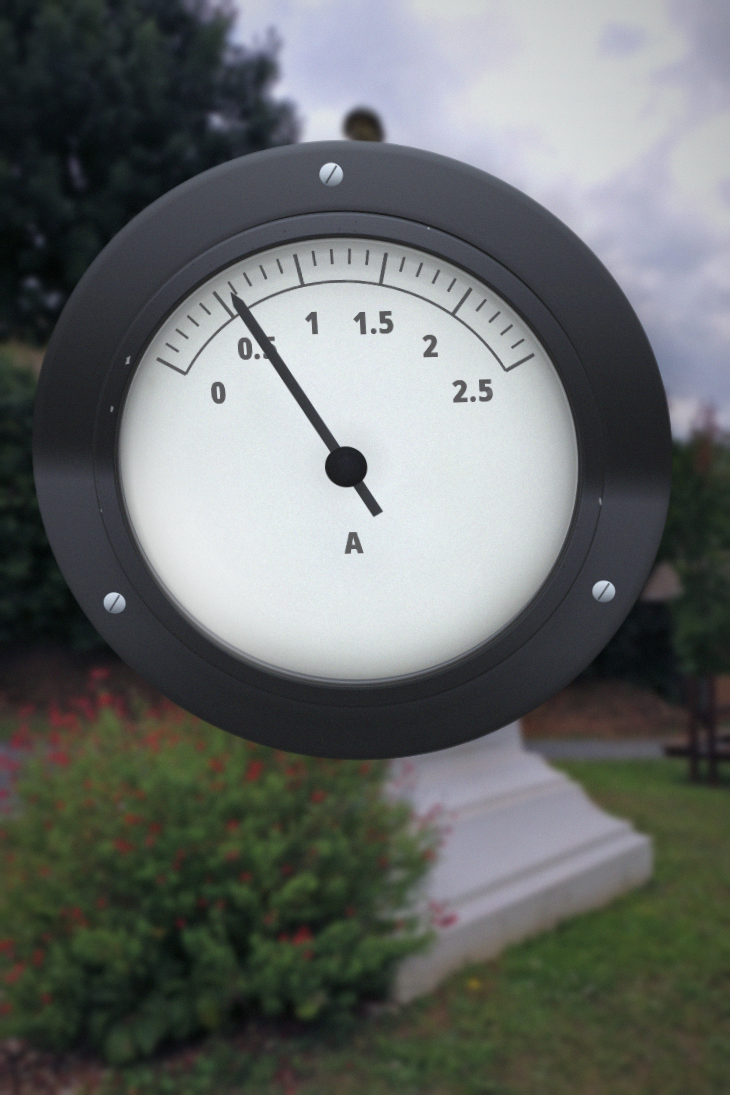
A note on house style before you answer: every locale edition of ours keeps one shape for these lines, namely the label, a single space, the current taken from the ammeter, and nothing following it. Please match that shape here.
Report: 0.6 A
